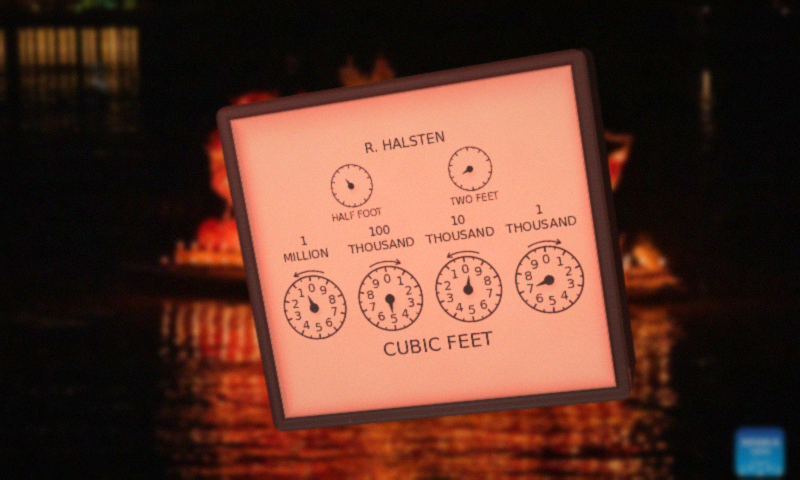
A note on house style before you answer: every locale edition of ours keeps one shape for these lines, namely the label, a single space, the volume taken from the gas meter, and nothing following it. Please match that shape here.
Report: 49700 ft³
